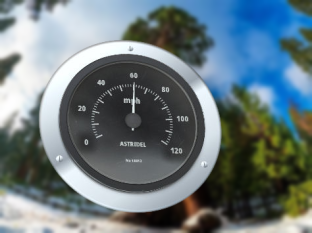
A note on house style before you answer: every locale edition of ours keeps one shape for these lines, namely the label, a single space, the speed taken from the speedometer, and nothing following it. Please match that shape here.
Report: 60 mph
